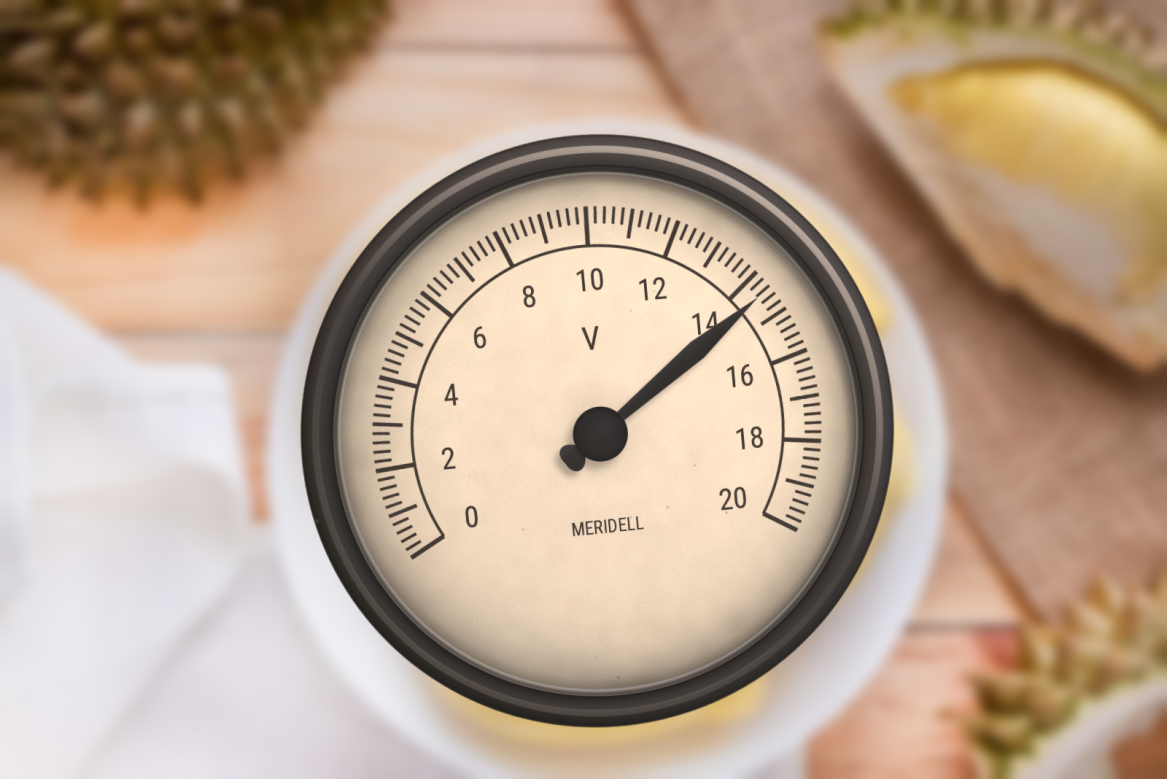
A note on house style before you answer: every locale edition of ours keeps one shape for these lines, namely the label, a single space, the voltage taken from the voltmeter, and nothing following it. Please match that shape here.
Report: 14.4 V
